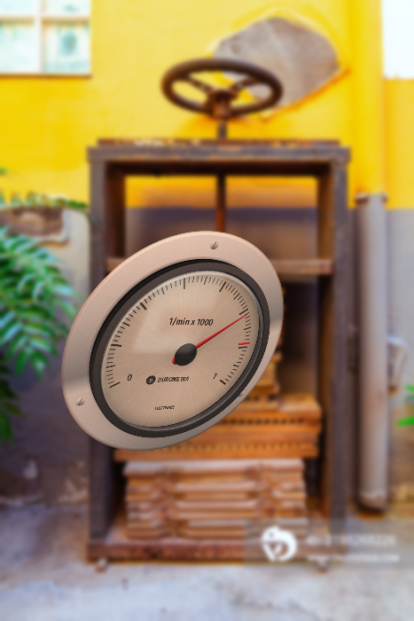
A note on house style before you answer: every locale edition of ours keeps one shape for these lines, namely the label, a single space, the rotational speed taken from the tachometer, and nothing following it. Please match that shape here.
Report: 5000 rpm
